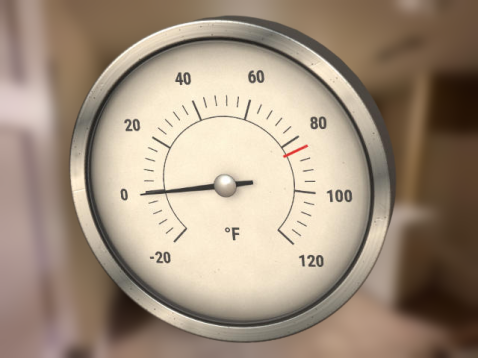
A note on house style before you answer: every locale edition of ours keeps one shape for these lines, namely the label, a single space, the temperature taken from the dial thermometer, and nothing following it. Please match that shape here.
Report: 0 °F
